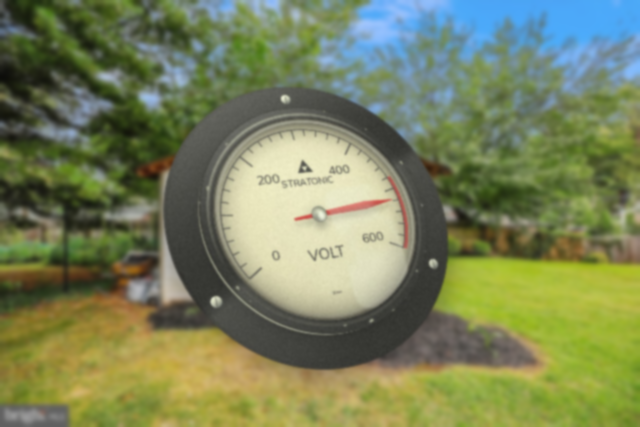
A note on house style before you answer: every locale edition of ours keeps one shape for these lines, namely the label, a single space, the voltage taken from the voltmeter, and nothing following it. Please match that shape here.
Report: 520 V
